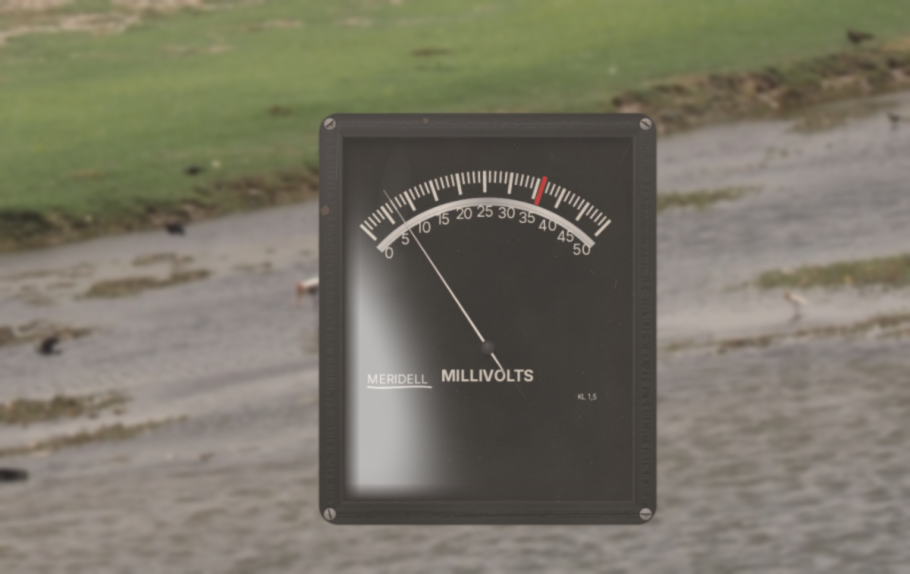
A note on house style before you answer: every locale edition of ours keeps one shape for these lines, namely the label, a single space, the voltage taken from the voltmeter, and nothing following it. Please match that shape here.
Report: 7 mV
